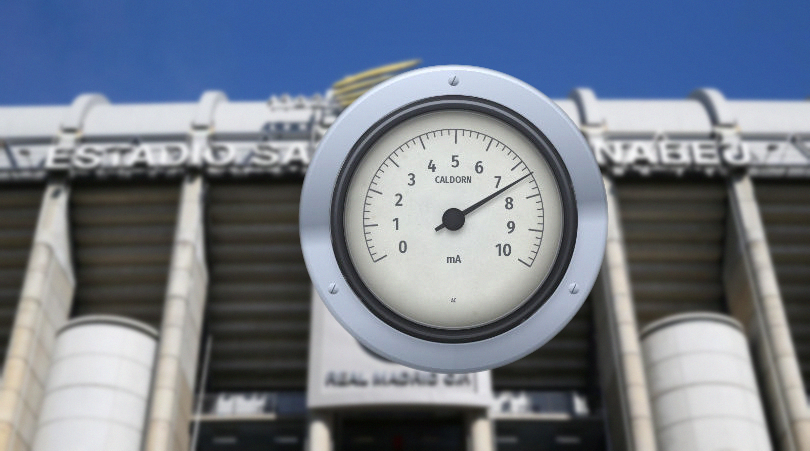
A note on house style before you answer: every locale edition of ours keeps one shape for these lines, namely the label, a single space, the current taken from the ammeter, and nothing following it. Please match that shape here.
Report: 7.4 mA
